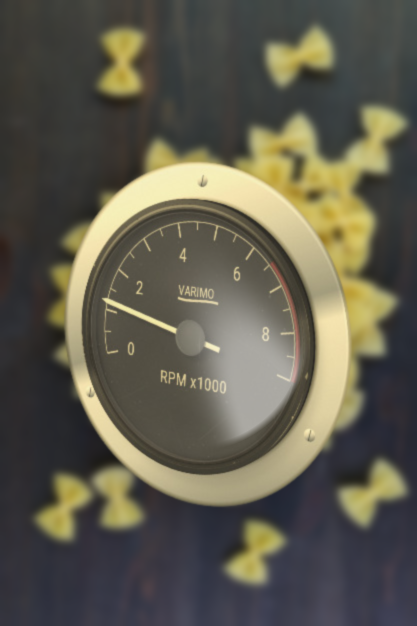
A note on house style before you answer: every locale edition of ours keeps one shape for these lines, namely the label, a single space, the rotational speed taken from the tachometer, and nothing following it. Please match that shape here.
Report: 1250 rpm
